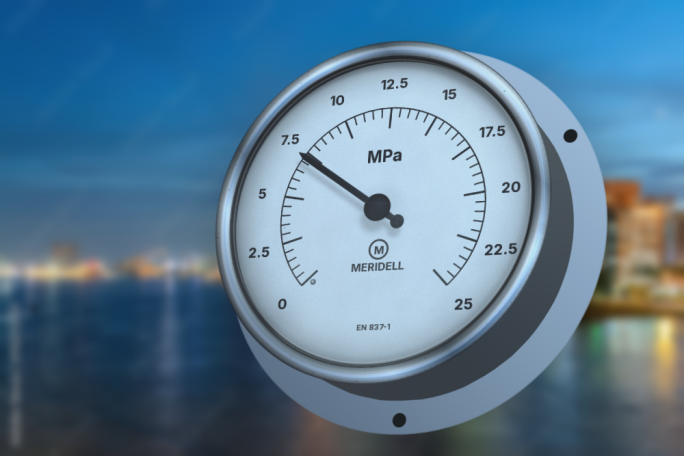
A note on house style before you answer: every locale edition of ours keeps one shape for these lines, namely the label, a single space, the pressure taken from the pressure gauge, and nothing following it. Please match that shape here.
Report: 7.25 MPa
